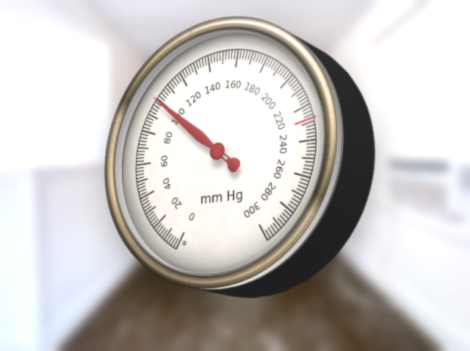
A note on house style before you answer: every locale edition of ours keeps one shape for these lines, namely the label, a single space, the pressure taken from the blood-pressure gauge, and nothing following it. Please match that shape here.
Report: 100 mmHg
